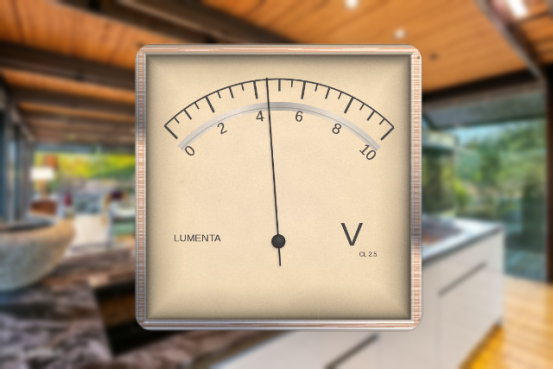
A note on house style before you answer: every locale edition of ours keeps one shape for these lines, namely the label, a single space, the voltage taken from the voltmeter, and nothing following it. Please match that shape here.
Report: 4.5 V
